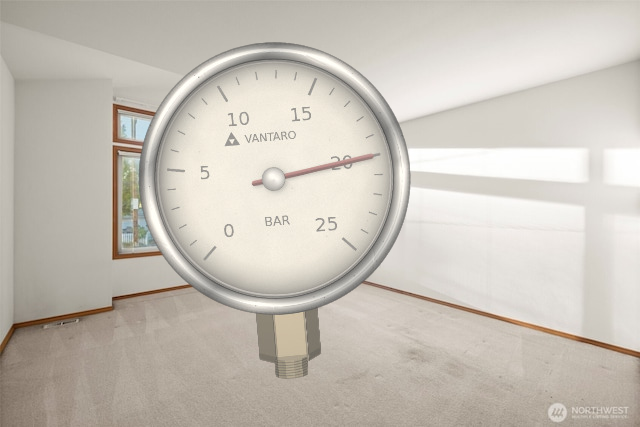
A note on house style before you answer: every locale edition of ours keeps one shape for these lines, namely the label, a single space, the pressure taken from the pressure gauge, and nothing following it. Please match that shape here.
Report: 20 bar
